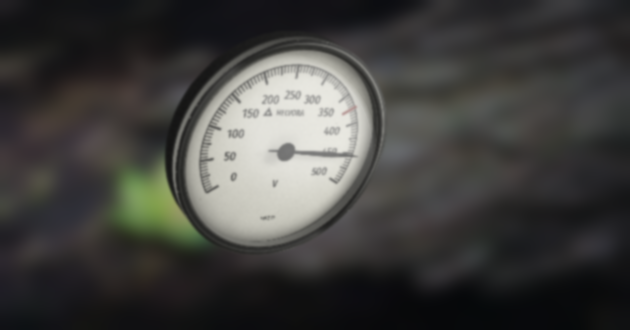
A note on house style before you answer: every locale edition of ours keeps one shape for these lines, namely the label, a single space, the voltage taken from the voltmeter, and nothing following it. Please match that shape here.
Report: 450 V
